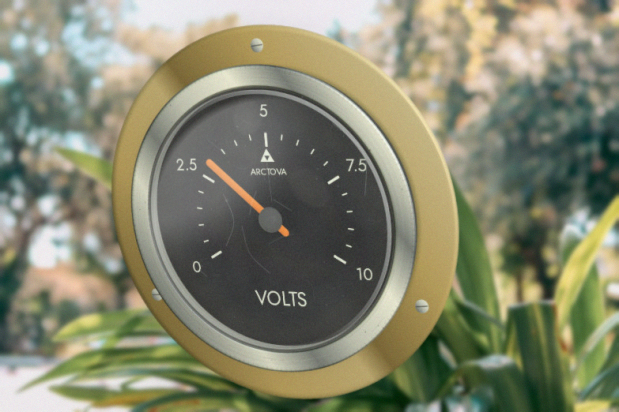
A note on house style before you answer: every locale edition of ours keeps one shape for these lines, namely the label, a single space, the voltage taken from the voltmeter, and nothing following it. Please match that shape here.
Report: 3 V
